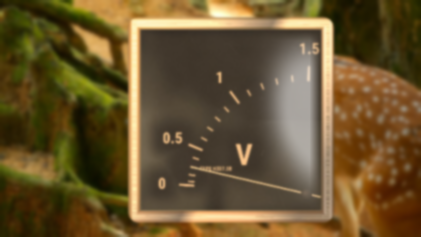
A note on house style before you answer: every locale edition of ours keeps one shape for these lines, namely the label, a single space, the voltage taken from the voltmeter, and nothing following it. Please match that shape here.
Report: 0.3 V
